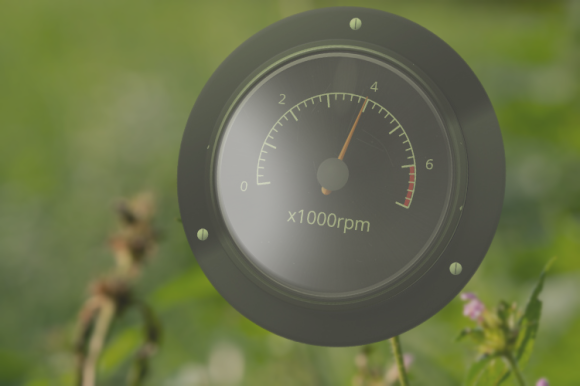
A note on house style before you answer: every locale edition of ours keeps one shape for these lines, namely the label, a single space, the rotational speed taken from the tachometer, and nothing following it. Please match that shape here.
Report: 4000 rpm
